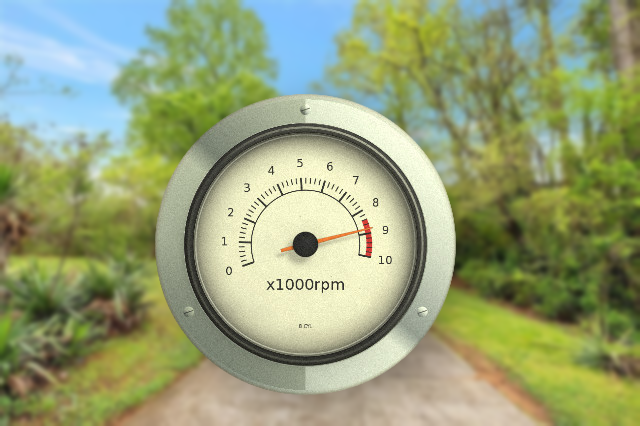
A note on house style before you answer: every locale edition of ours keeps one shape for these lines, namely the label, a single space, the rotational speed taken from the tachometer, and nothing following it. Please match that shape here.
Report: 8800 rpm
